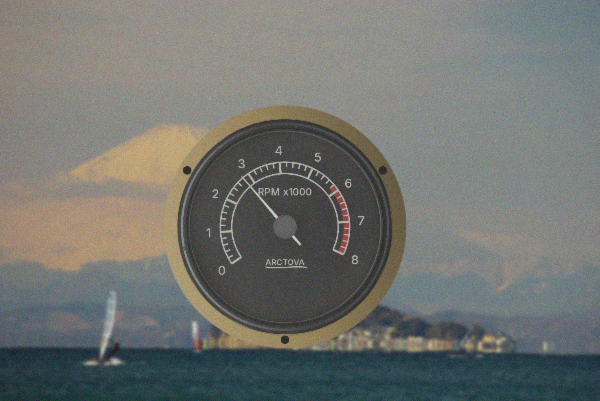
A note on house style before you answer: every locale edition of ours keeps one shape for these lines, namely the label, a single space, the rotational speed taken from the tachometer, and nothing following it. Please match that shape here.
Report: 2800 rpm
